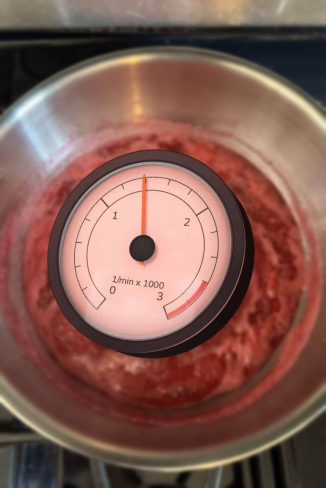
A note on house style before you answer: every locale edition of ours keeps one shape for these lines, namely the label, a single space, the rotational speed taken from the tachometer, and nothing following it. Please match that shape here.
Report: 1400 rpm
